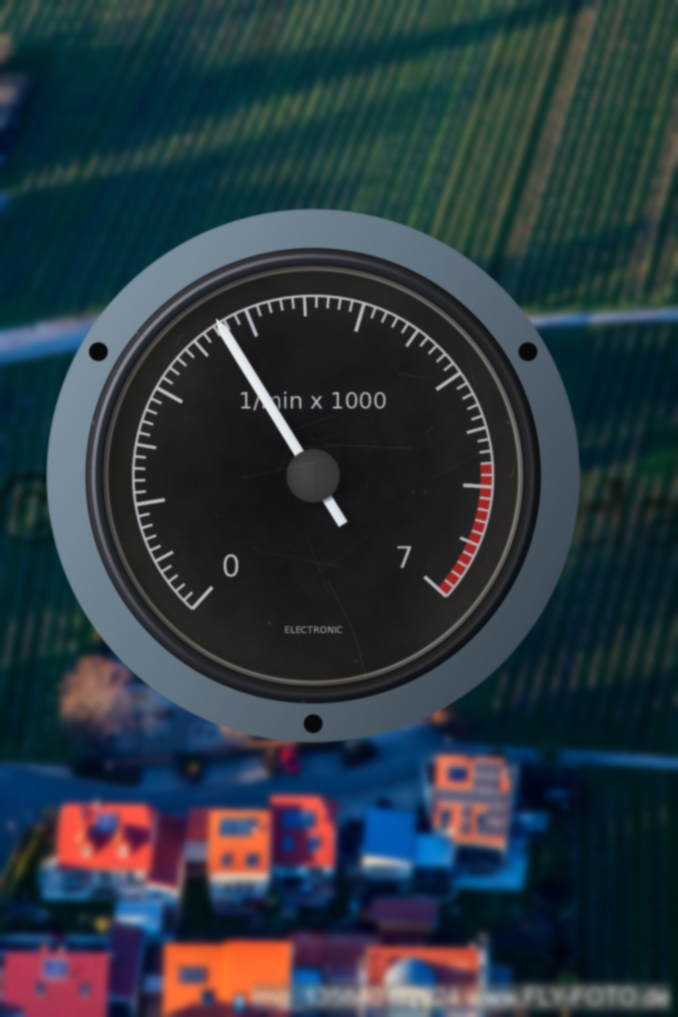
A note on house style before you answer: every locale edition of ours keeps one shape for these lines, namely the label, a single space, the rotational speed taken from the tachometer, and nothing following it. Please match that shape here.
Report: 2750 rpm
